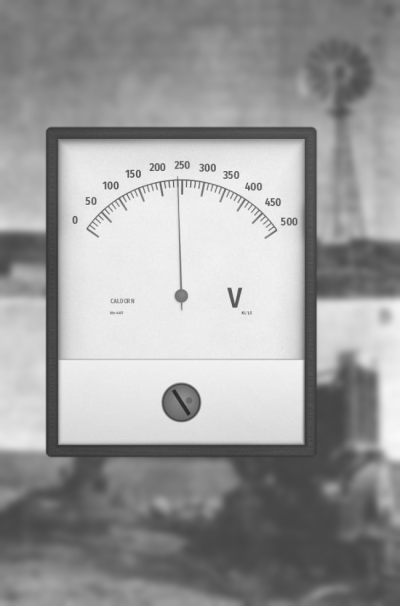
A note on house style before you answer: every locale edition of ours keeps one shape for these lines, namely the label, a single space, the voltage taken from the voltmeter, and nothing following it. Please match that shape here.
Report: 240 V
